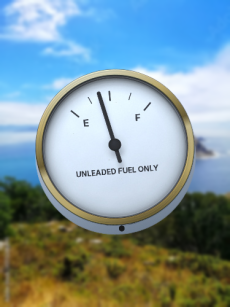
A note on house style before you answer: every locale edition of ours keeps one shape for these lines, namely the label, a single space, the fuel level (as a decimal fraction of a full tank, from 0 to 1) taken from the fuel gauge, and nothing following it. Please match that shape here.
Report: 0.375
